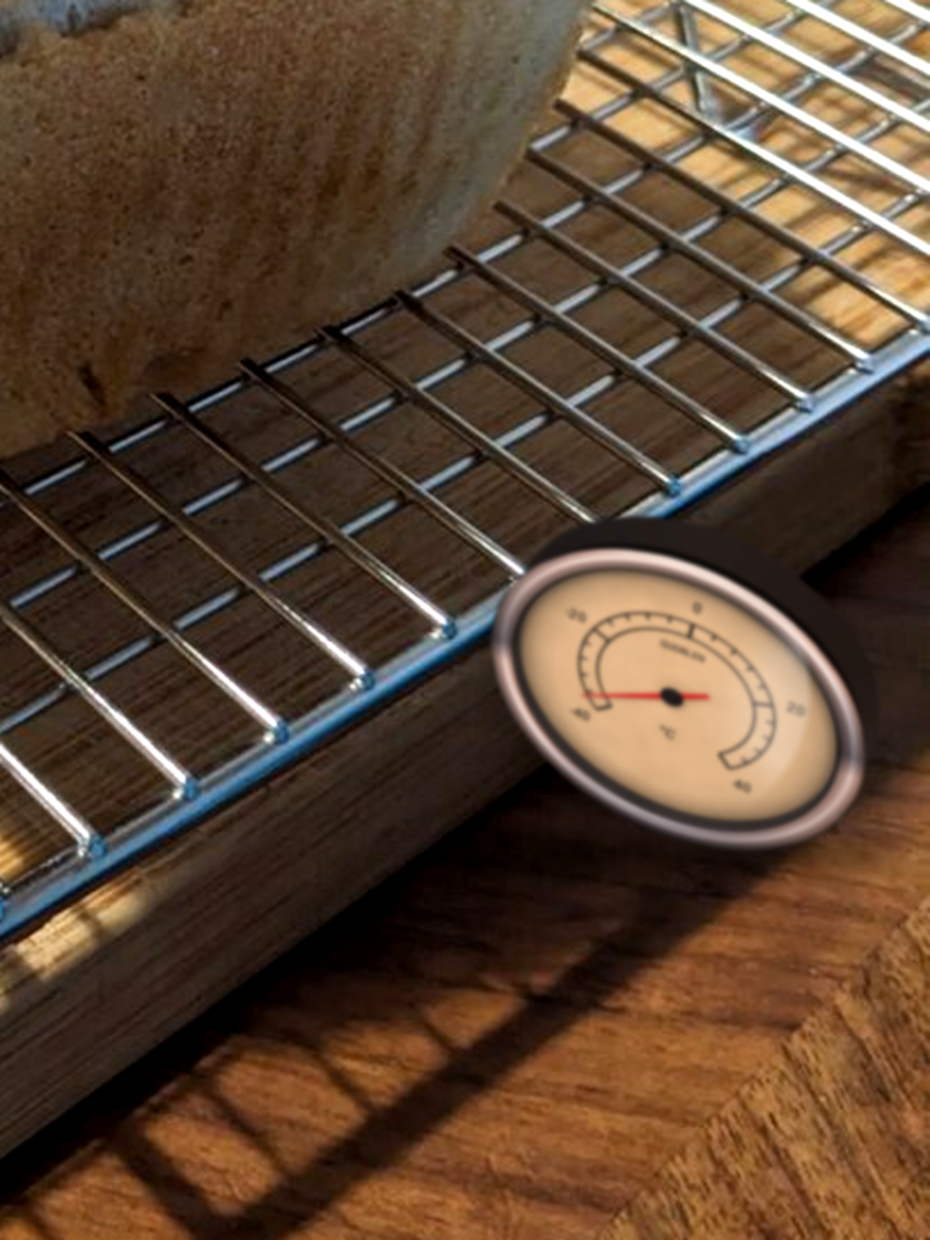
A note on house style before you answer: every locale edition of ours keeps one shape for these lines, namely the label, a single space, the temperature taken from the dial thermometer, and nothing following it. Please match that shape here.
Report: -36 °C
